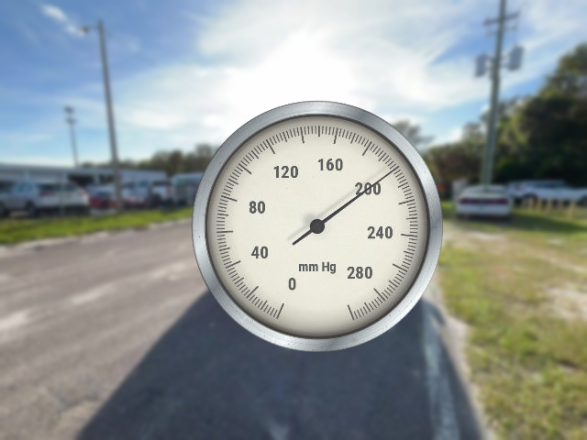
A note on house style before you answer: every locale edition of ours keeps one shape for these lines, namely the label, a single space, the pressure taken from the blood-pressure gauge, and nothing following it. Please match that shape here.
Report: 200 mmHg
